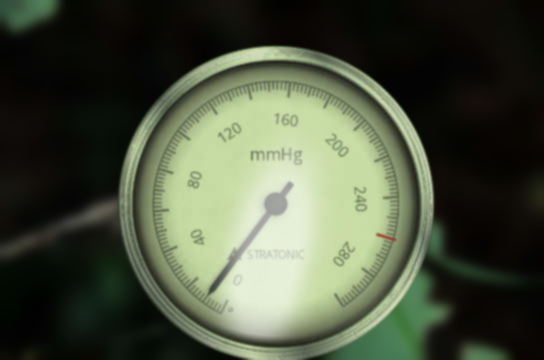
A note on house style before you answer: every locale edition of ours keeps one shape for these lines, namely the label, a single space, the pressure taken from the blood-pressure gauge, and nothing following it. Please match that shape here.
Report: 10 mmHg
